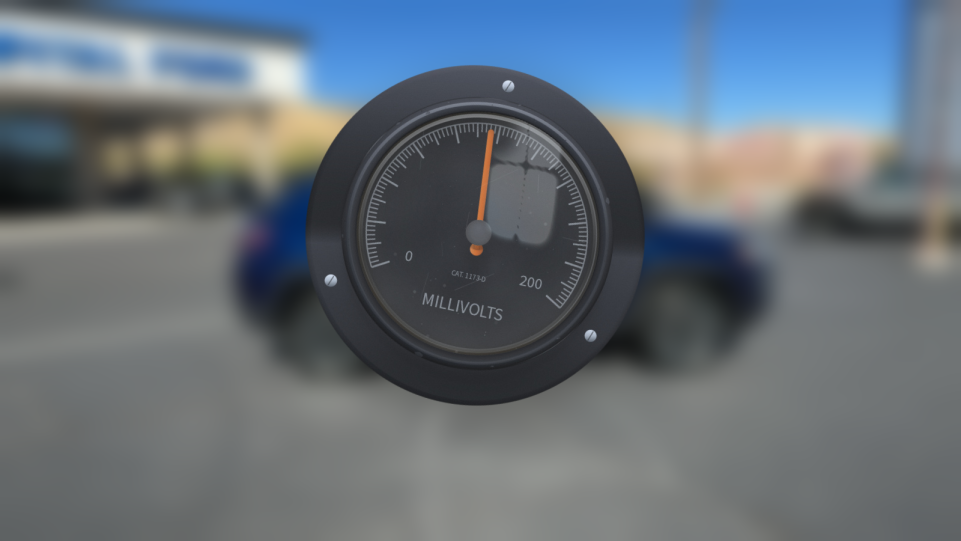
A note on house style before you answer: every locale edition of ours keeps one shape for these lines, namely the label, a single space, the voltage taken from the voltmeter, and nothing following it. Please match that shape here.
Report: 96 mV
